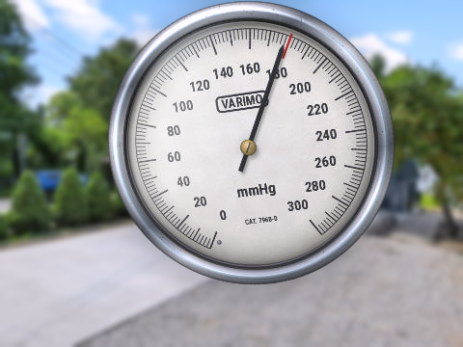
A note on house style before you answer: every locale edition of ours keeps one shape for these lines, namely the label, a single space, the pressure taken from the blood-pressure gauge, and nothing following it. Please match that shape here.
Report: 178 mmHg
